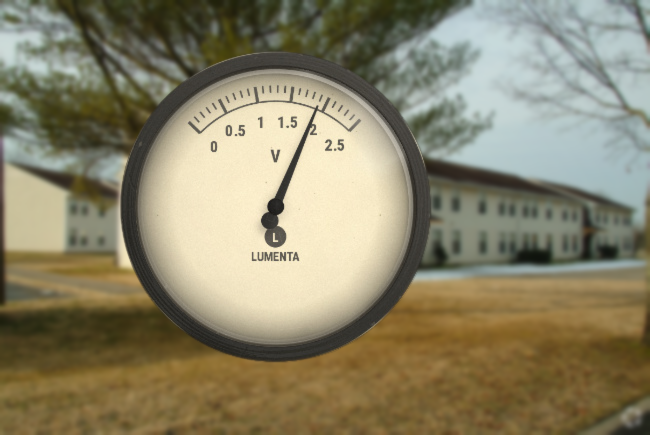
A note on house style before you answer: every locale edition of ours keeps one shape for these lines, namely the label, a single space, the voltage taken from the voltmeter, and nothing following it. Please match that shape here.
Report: 1.9 V
